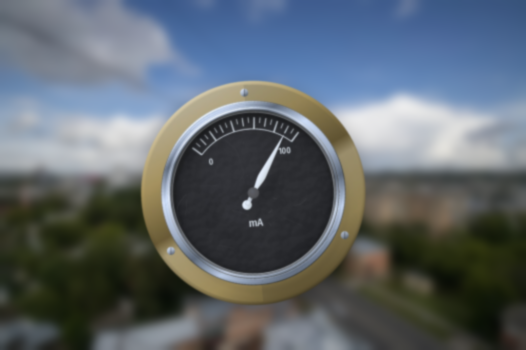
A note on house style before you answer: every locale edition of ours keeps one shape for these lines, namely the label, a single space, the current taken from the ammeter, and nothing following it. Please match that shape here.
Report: 90 mA
